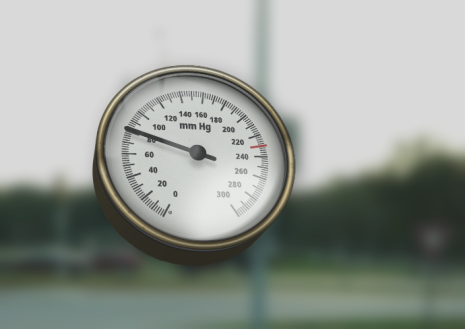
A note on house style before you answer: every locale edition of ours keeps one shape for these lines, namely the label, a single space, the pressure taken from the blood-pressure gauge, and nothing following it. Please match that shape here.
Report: 80 mmHg
